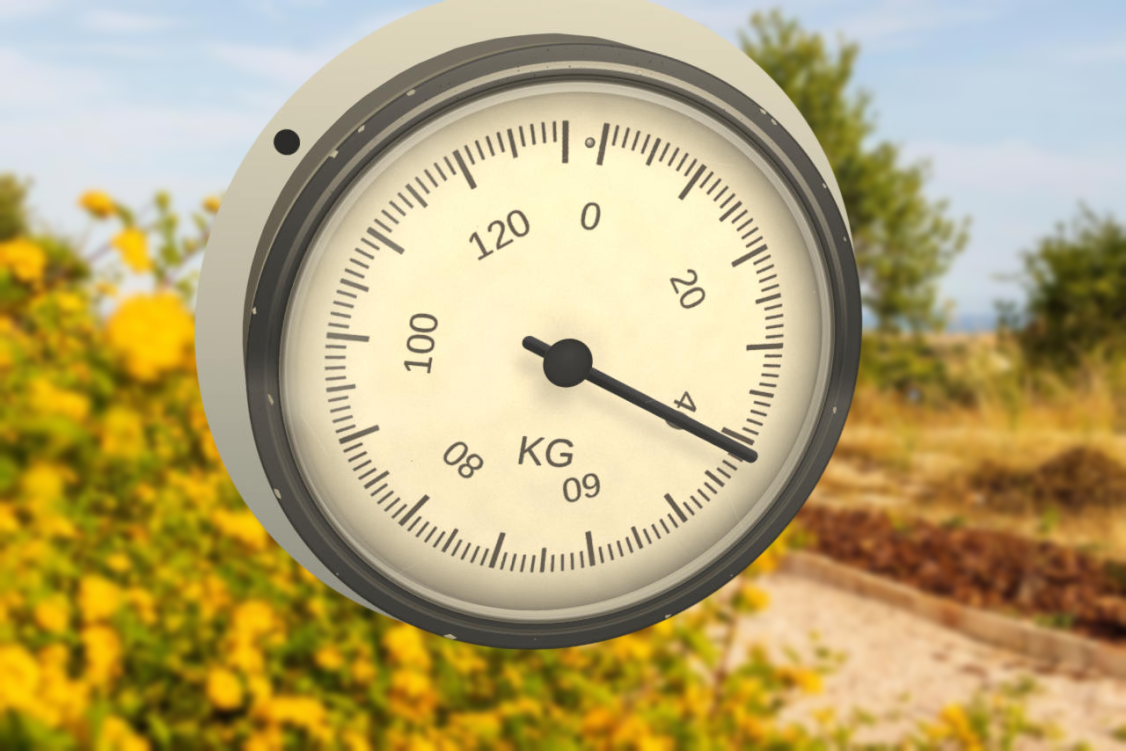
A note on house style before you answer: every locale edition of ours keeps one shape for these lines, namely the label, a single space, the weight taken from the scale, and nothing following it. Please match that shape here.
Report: 41 kg
